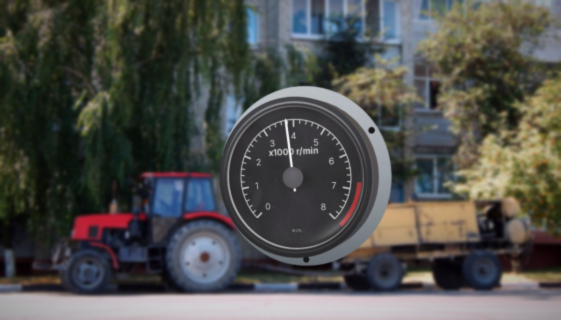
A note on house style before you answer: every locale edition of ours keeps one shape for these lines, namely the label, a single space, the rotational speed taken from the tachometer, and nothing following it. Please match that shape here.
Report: 3800 rpm
